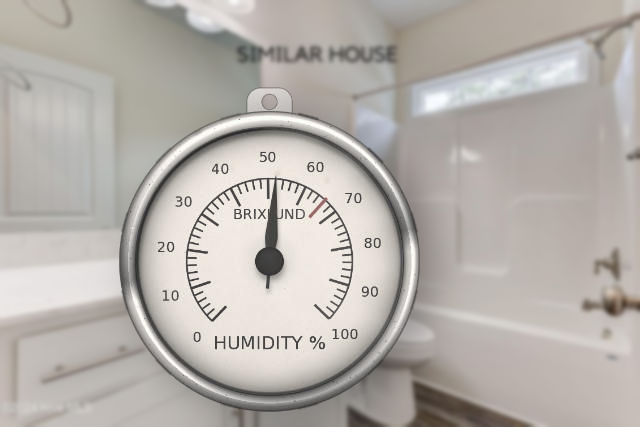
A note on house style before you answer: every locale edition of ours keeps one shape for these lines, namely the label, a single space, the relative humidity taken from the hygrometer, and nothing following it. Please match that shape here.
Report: 52 %
